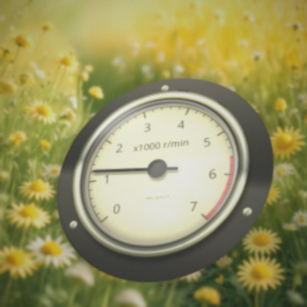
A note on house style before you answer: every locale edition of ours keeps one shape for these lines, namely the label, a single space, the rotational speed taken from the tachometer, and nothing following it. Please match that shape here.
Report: 1200 rpm
